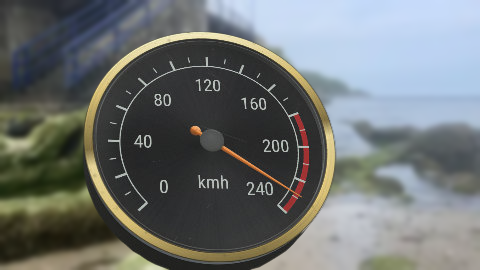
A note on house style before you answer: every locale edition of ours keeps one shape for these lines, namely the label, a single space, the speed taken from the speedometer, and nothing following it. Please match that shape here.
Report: 230 km/h
